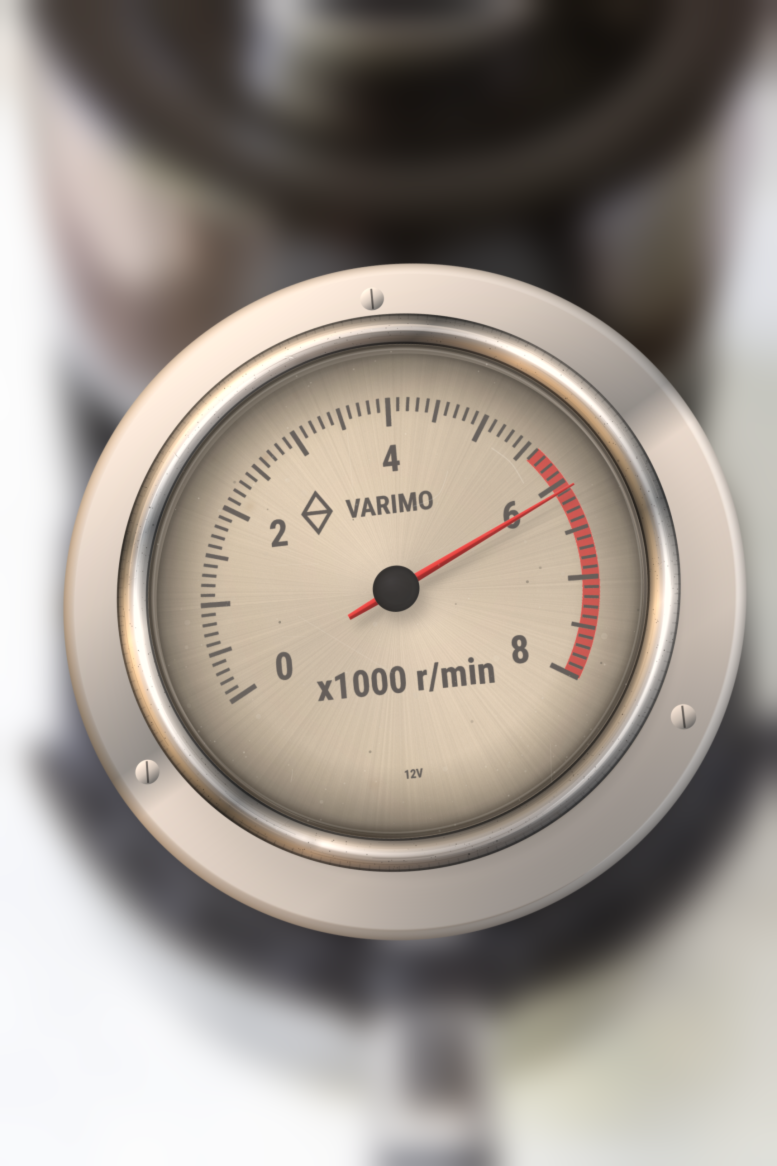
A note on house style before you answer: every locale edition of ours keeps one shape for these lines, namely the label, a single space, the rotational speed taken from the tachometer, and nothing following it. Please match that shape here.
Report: 6100 rpm
